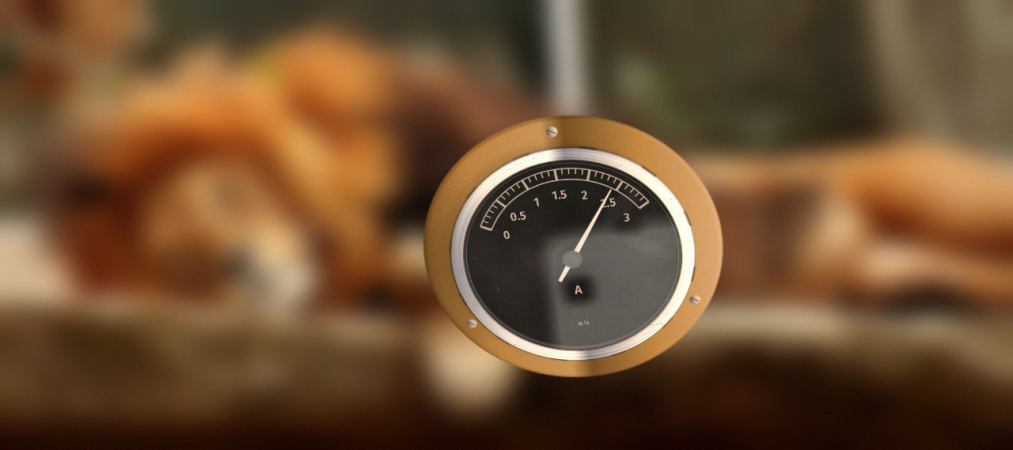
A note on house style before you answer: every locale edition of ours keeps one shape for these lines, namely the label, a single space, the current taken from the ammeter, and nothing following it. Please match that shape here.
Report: 2.4 A
